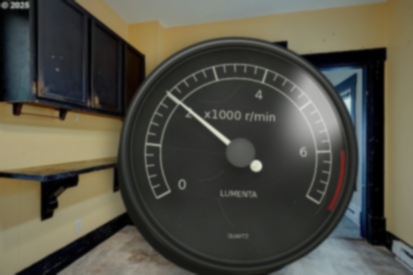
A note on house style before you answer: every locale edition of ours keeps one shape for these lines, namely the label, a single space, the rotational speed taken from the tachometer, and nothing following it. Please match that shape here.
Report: 2000 rpm
